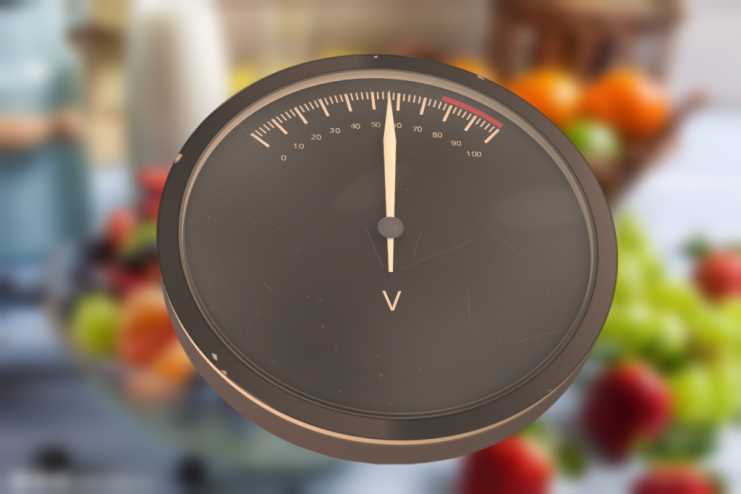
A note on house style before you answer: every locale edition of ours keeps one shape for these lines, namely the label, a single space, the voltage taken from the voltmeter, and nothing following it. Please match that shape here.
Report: 56 V
